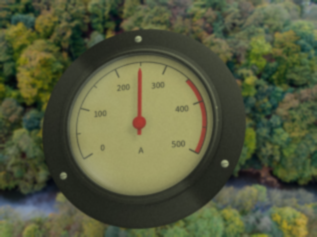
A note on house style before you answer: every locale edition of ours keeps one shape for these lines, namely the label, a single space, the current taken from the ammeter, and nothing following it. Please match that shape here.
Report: 250 A
